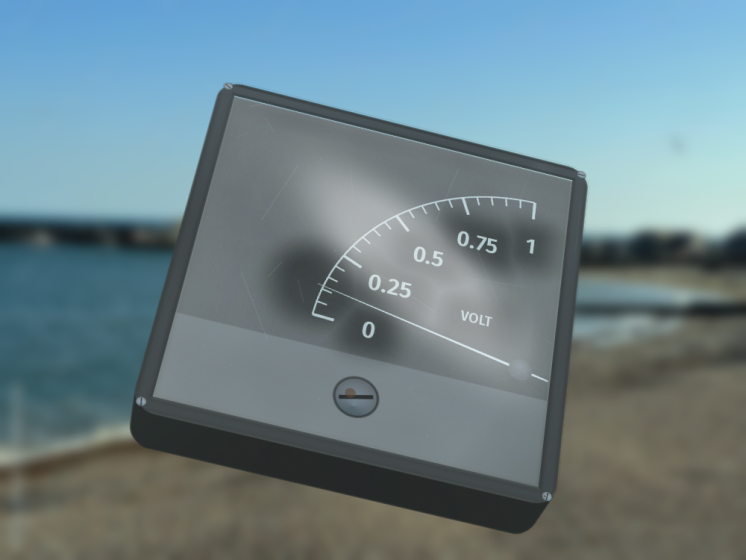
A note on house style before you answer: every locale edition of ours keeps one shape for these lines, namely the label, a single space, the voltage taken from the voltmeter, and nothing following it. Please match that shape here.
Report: 0.1 V
